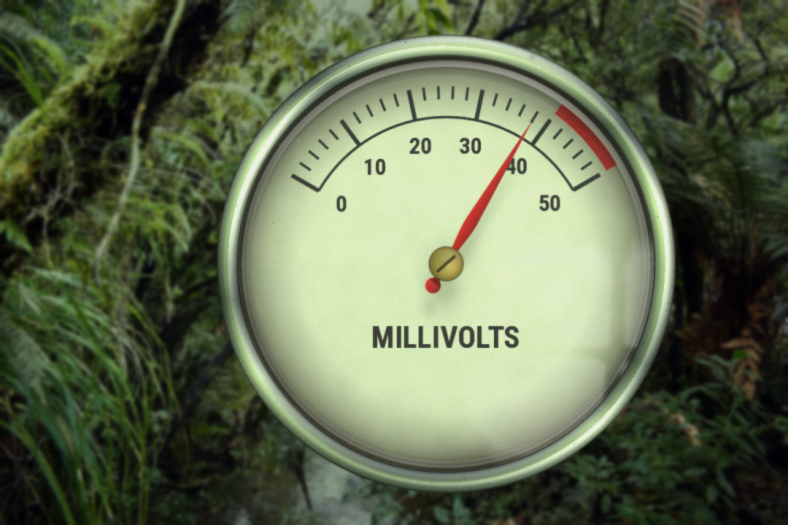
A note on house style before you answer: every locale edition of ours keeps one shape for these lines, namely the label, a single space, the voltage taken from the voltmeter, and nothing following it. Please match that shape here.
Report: 38 mV
